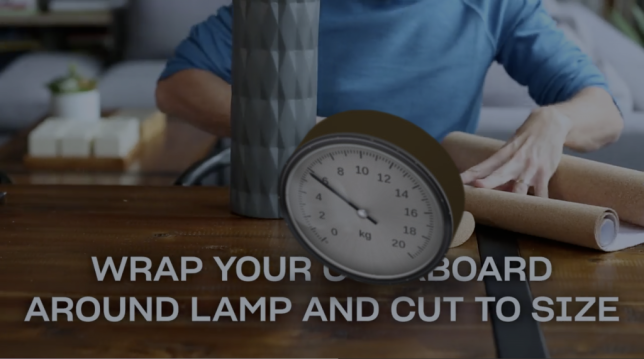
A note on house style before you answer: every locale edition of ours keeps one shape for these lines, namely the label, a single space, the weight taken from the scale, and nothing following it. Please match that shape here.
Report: 6 kg
